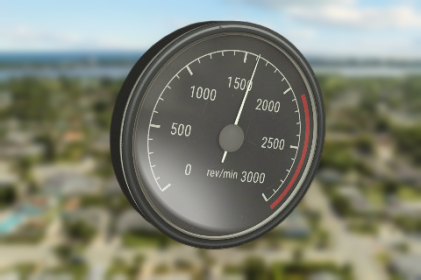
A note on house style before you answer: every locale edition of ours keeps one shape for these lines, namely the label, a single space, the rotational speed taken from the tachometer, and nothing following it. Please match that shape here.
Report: 1600 rpm
